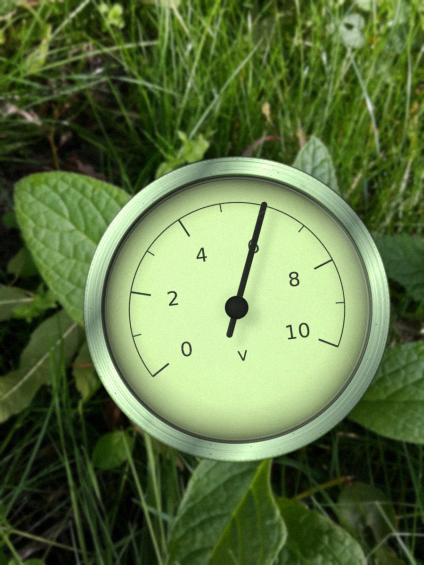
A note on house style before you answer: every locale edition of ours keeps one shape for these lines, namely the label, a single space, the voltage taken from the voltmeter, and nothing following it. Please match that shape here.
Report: 6 V
